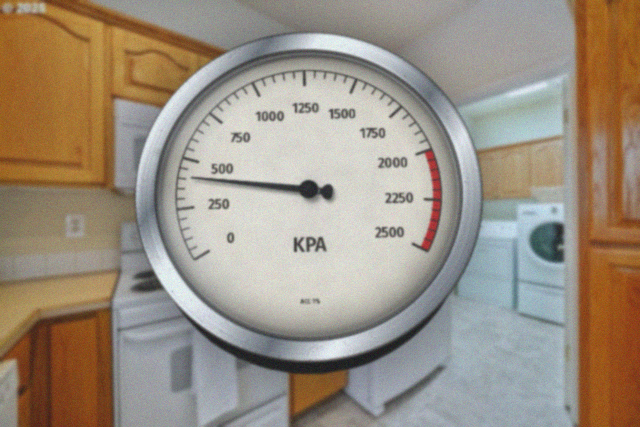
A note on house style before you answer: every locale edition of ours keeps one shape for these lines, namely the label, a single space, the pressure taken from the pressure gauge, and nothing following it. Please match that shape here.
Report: 400 kPa
